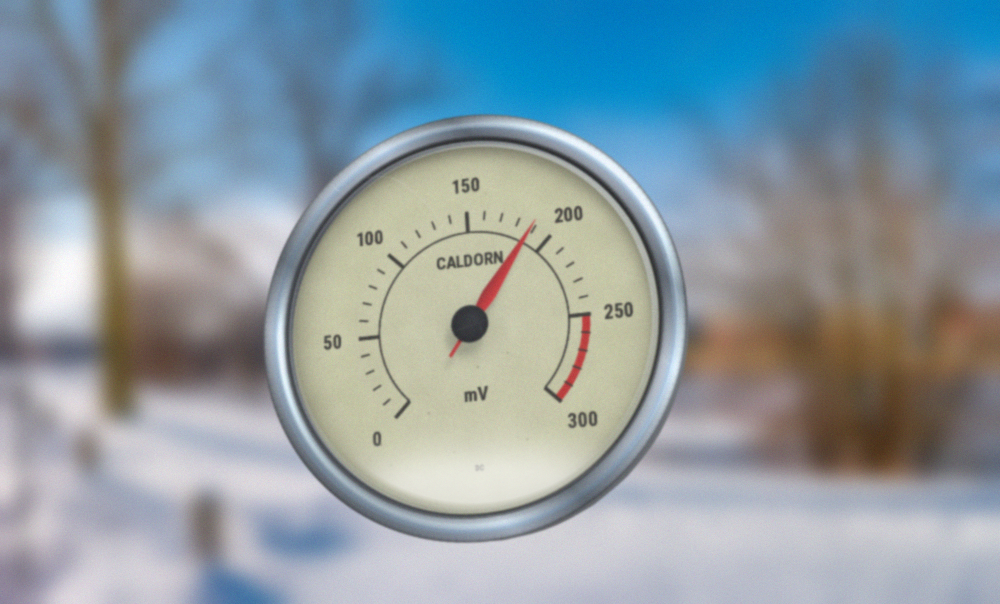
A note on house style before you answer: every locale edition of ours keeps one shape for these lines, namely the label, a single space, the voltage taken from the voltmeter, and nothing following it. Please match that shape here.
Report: 190 mV
